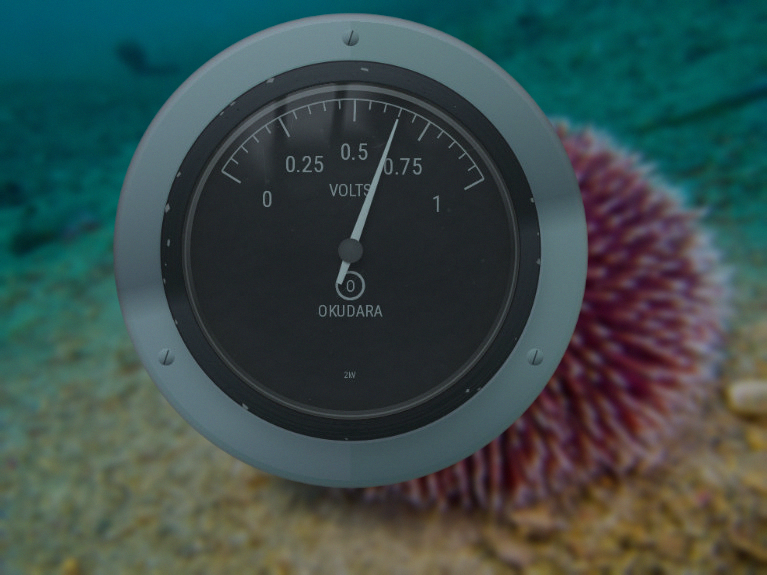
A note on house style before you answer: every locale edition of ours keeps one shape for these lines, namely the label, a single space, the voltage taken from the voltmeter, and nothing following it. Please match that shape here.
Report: 0.65 V
